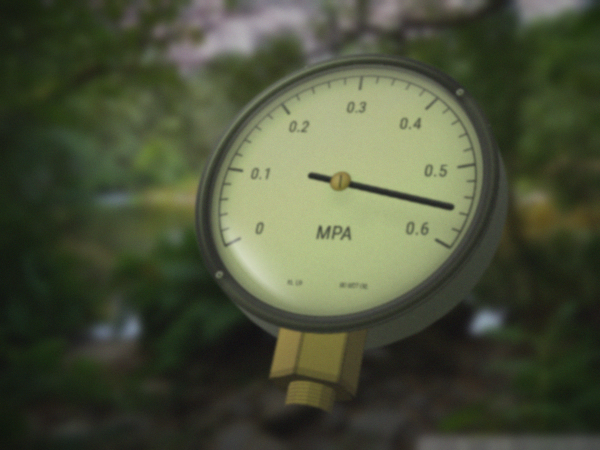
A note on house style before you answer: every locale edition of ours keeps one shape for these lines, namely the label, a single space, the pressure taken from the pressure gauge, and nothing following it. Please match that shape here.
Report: 0.56 MPa
